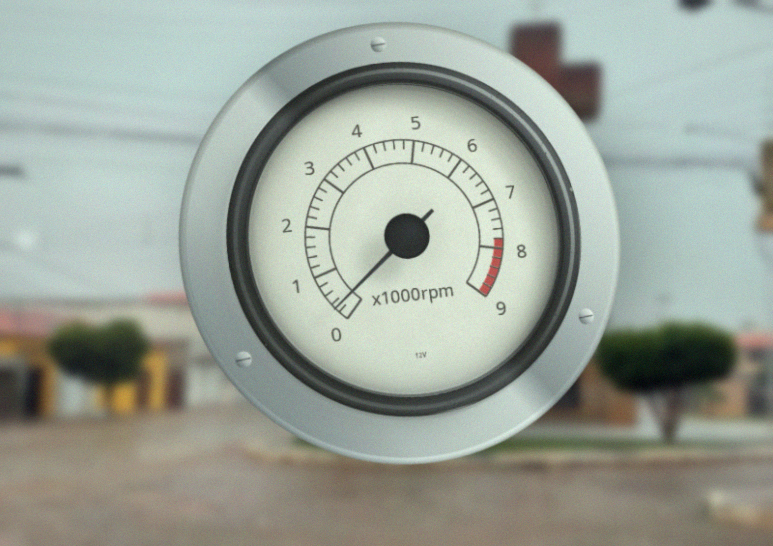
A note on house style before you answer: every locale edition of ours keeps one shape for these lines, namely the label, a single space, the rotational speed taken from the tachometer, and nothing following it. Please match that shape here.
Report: 300 rpm
